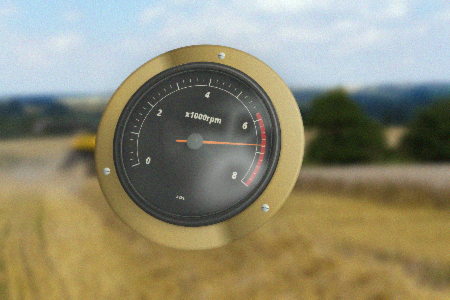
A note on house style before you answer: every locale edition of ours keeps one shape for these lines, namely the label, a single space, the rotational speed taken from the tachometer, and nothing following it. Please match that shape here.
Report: 6800 rpm
